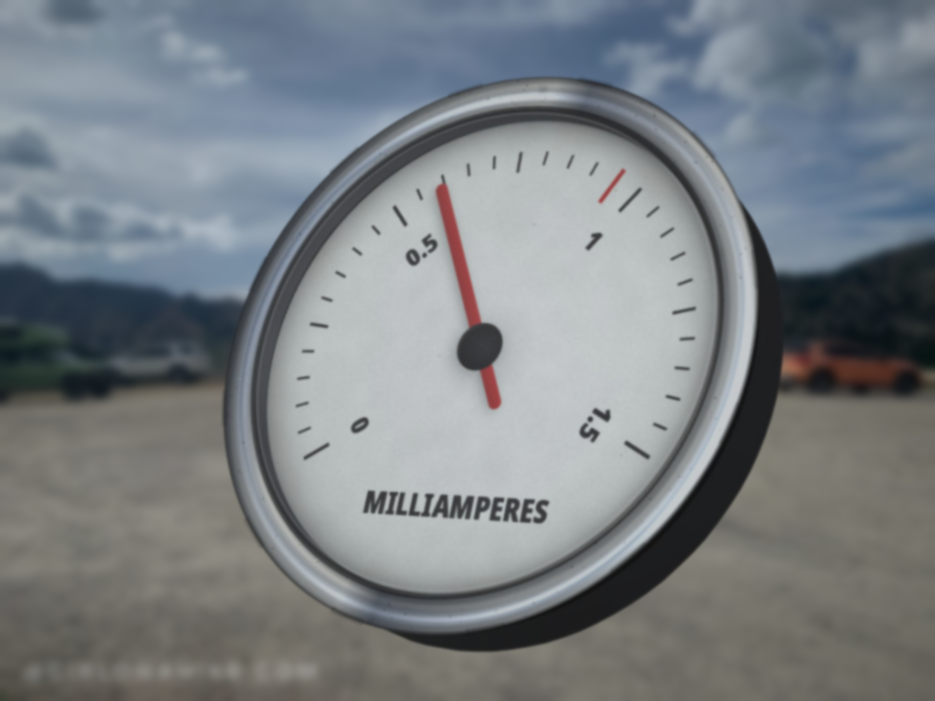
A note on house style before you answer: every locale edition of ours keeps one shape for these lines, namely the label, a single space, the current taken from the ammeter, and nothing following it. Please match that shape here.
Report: 0.6 mA
